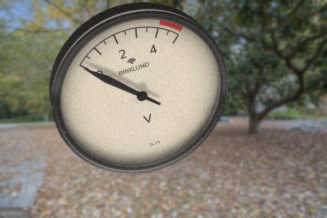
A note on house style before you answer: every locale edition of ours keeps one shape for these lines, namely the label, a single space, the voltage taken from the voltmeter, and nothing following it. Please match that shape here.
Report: 0 V
